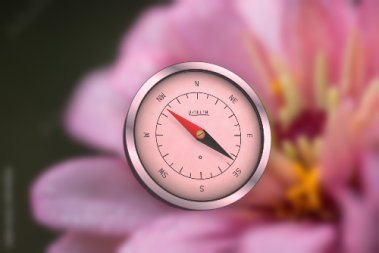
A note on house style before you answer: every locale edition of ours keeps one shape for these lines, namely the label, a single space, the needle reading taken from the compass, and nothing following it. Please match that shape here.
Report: 307.5 °
